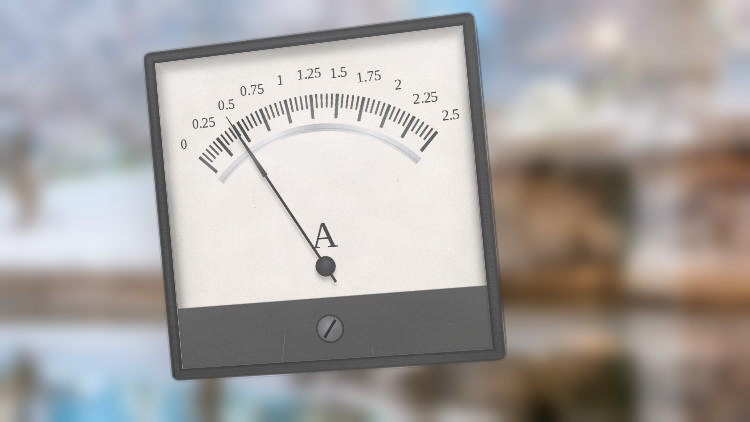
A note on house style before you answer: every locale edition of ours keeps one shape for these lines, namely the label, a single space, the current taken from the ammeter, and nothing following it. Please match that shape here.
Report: 0.45 A
